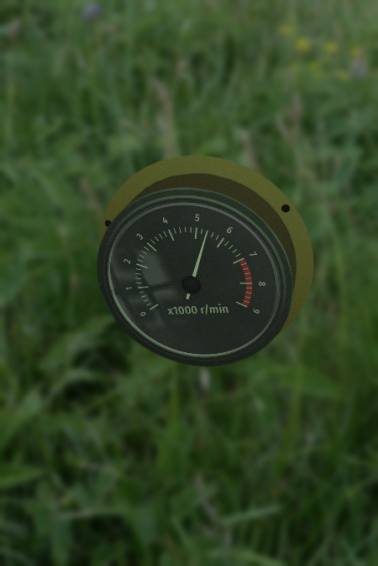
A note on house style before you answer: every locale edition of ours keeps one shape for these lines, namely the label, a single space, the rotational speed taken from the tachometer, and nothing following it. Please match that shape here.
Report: 5400 rpm
